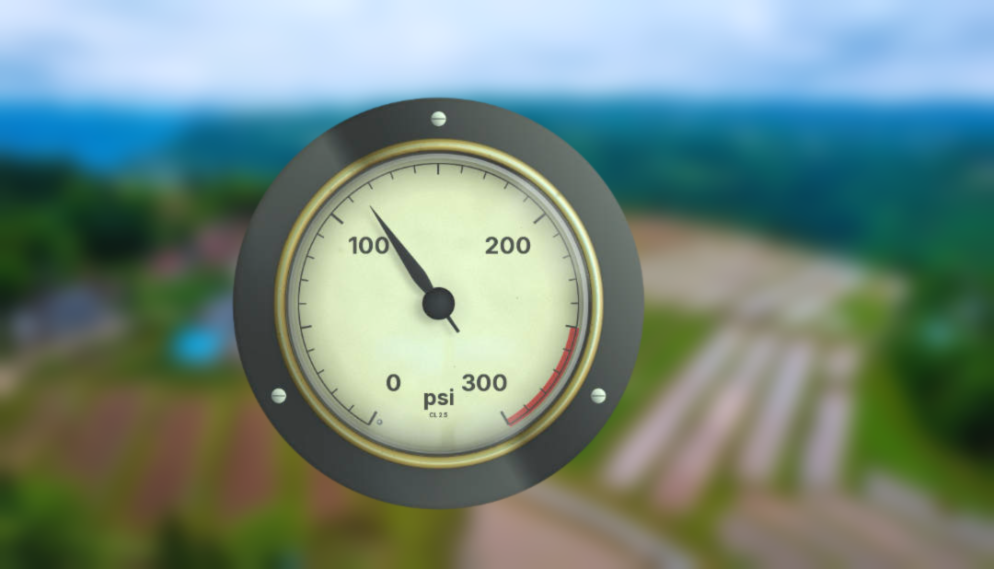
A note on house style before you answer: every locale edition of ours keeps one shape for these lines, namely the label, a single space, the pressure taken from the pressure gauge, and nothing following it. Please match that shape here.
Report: 115 psi
